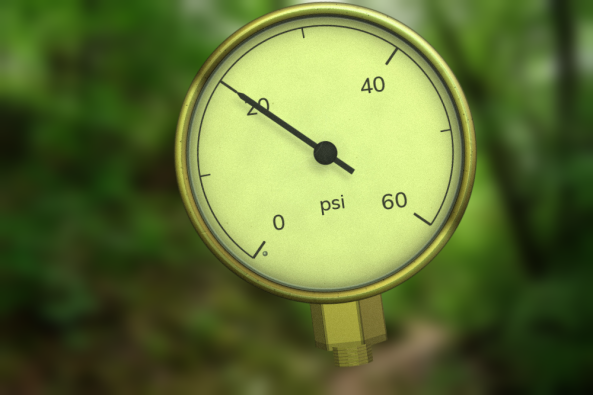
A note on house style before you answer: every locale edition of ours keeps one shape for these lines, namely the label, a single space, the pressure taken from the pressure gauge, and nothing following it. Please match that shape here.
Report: 20 psi
